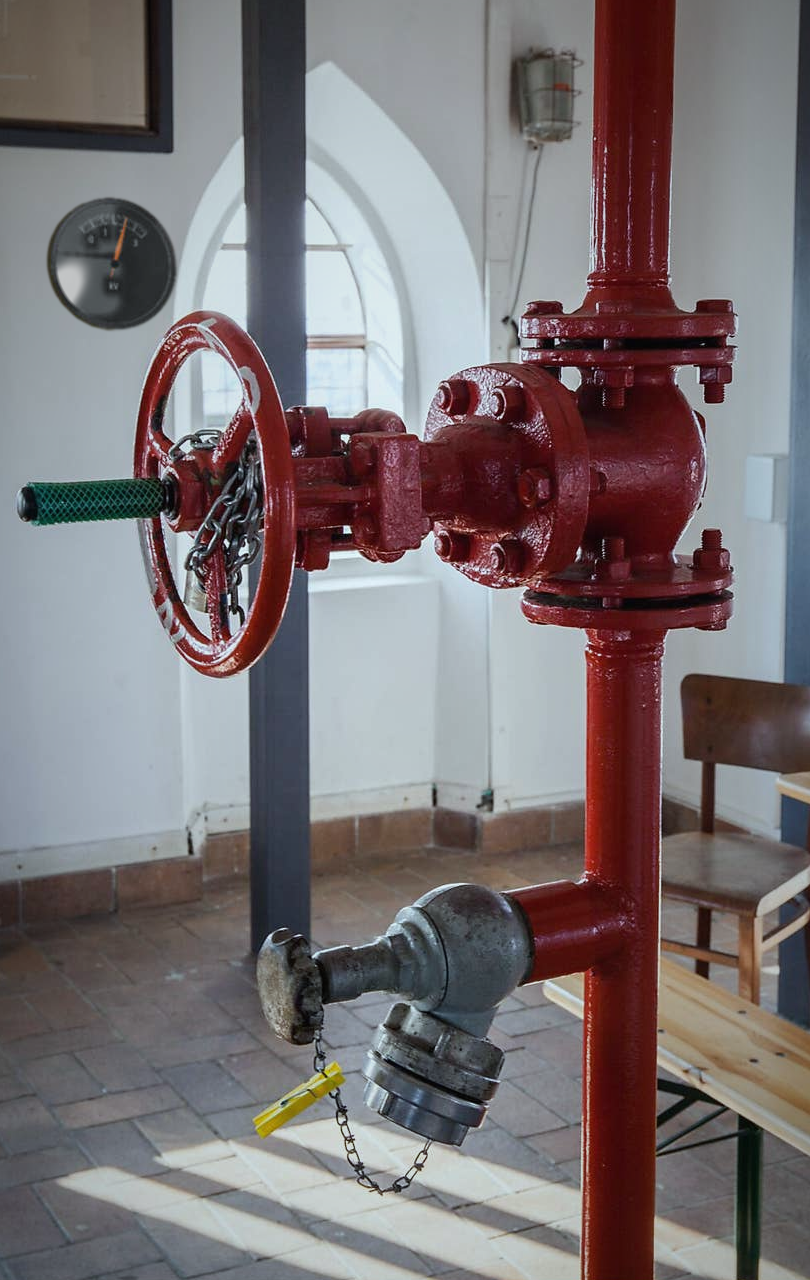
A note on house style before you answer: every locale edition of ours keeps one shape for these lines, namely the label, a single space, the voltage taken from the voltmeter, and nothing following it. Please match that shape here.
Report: 2 kV
